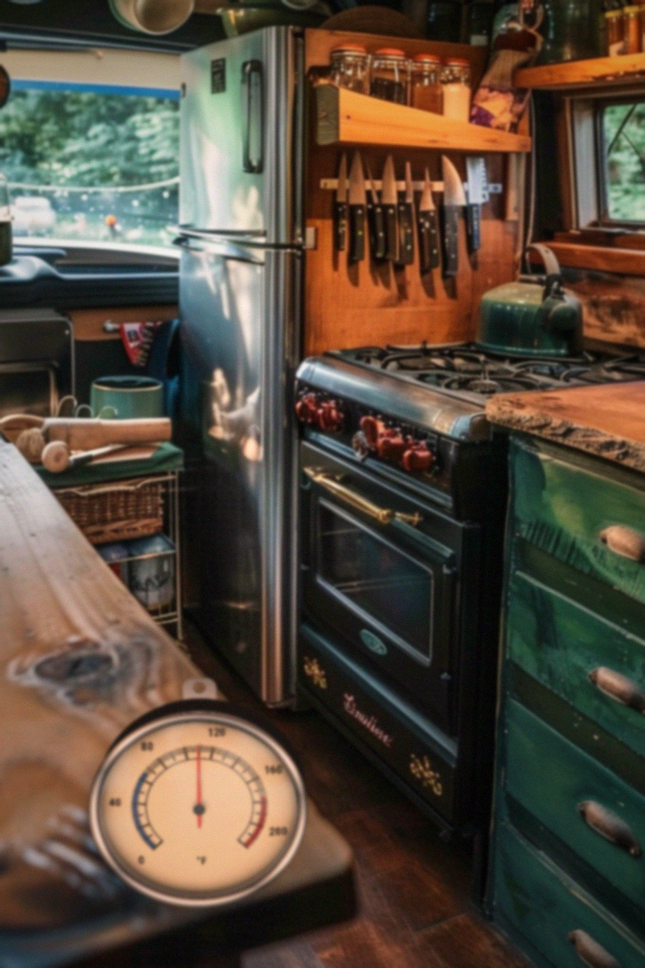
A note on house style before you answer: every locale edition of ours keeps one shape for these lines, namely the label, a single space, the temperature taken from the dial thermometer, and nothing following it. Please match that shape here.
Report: 110 °F
